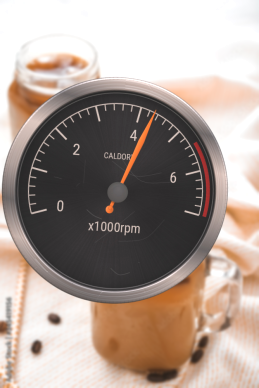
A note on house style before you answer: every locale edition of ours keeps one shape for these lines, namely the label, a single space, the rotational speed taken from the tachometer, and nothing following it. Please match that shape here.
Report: 4300 rpm
